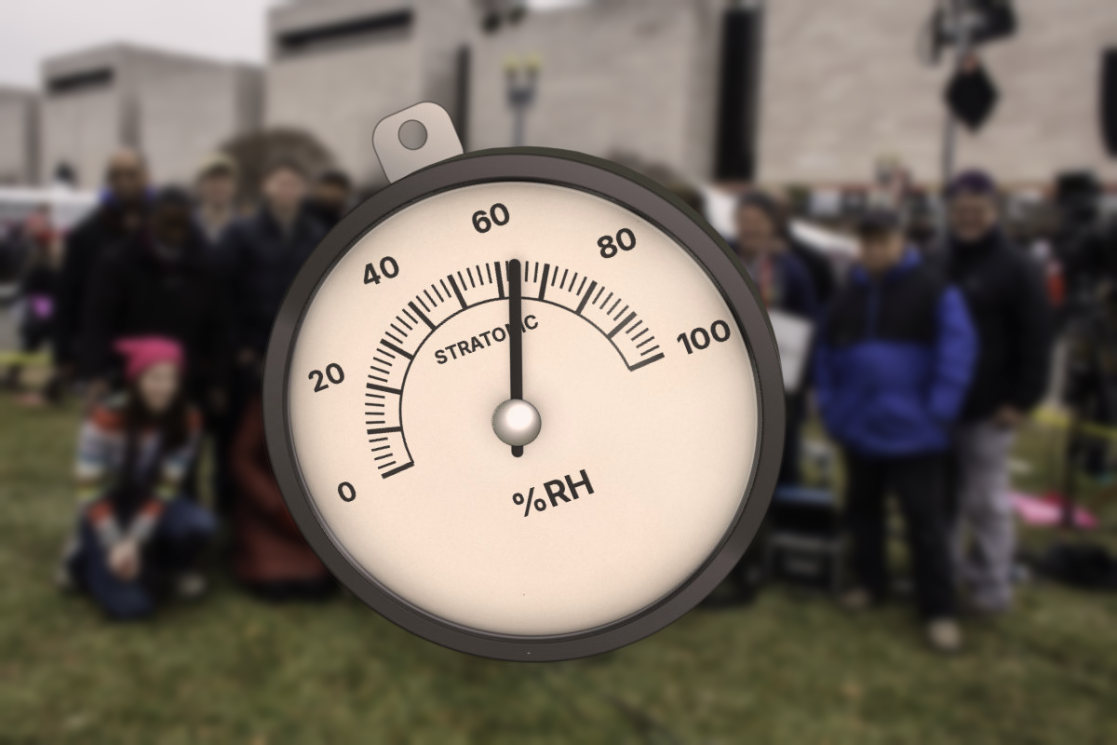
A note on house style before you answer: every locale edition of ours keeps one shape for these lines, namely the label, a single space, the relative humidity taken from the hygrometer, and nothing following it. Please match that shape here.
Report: 64 %
